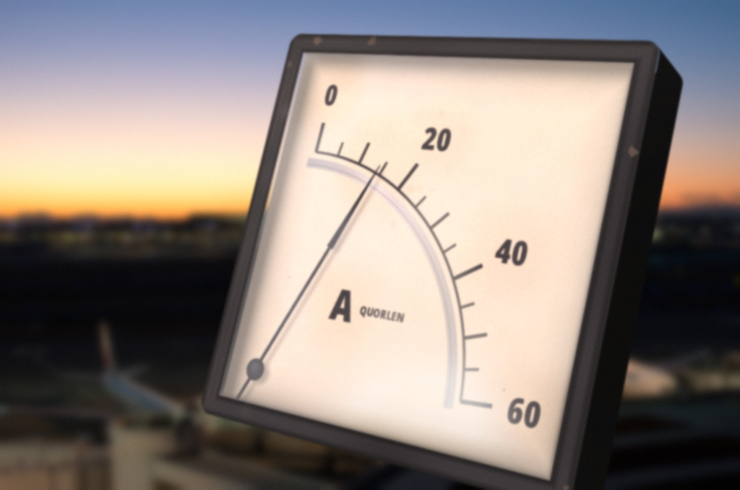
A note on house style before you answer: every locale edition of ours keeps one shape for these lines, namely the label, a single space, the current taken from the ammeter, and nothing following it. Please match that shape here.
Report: 15 A
